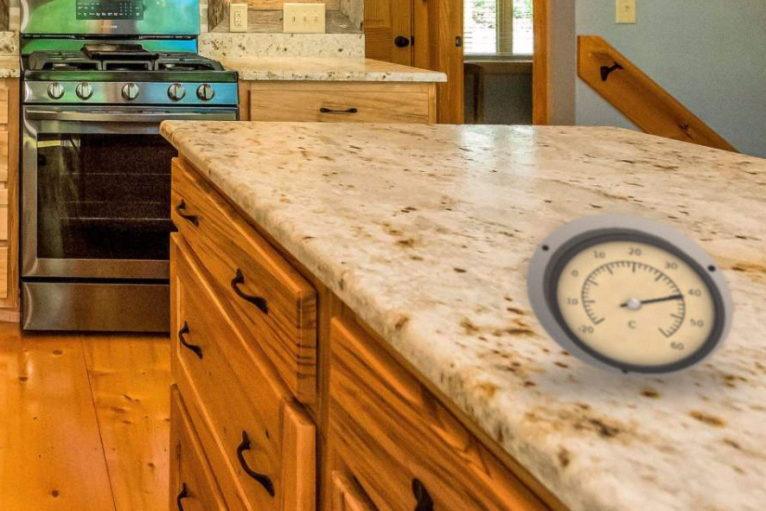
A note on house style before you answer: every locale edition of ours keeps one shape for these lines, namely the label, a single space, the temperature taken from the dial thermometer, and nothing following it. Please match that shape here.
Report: 40 °C
